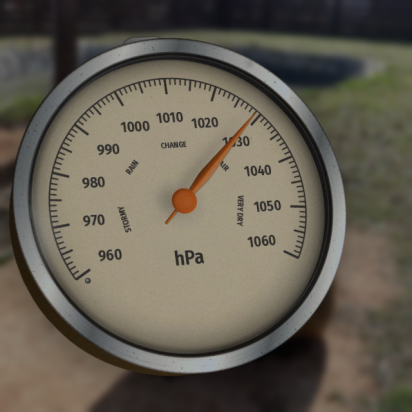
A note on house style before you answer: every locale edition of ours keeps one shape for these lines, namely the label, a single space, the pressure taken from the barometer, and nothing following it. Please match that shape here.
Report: 1029 hPa
